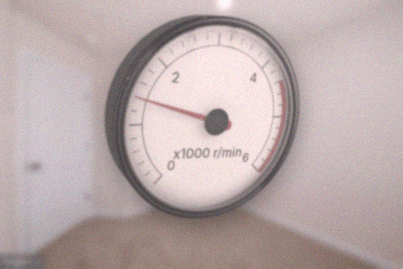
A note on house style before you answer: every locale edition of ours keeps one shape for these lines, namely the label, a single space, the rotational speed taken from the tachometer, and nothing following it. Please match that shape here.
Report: 1400 rpm
